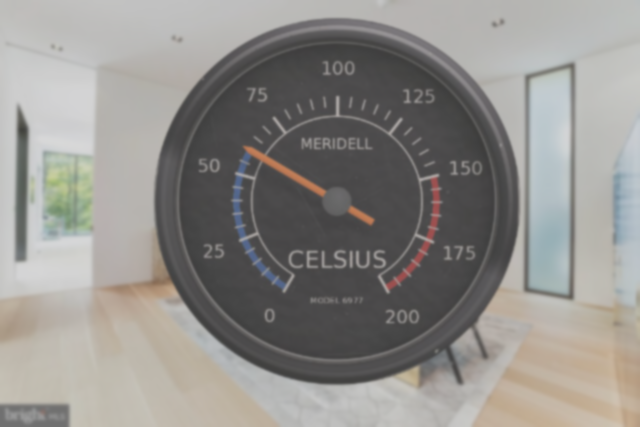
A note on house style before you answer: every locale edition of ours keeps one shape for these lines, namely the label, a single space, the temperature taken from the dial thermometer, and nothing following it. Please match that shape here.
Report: 60 °C
